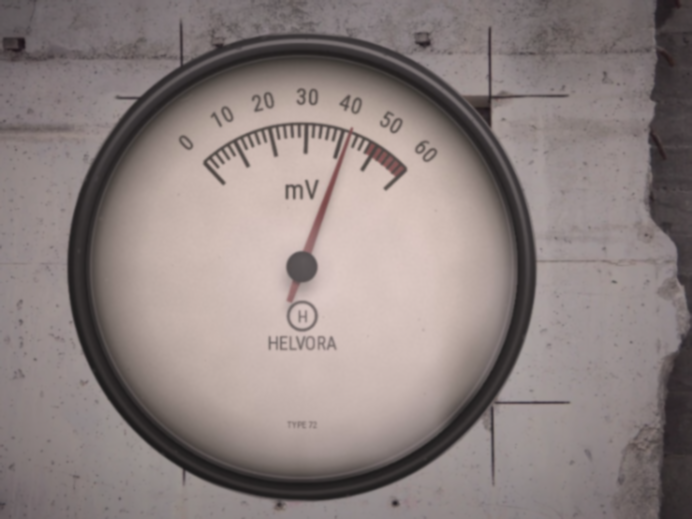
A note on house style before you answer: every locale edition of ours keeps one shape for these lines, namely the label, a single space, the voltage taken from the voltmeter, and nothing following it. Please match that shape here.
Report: 42 mV
